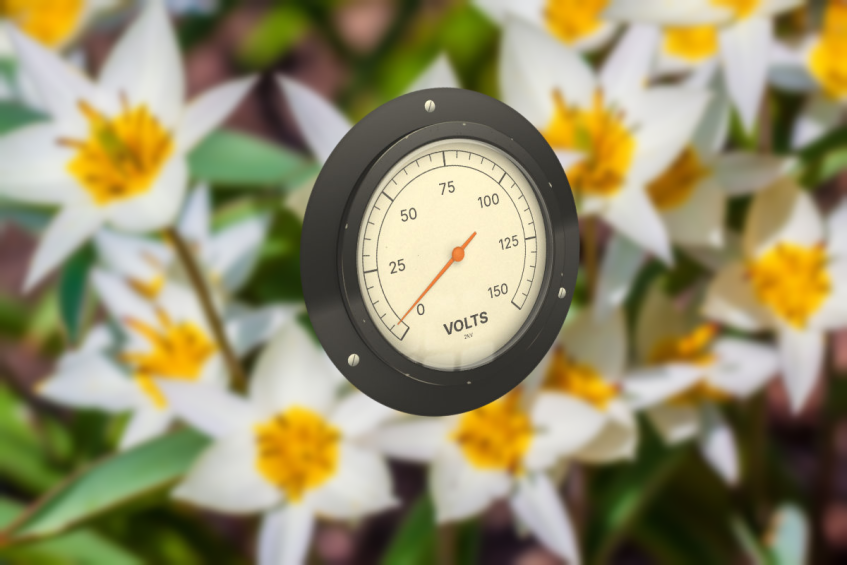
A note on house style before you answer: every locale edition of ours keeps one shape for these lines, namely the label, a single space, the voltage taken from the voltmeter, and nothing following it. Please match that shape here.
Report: 5 V
